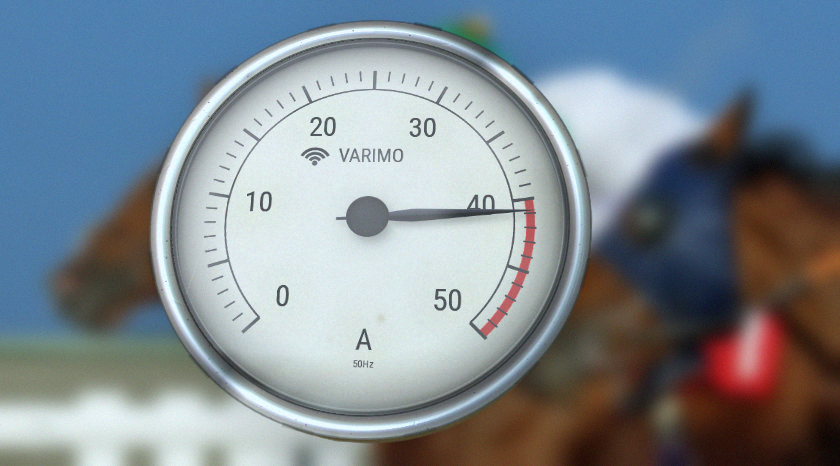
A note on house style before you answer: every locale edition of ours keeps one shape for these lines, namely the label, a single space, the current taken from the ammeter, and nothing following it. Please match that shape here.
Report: 41 A
